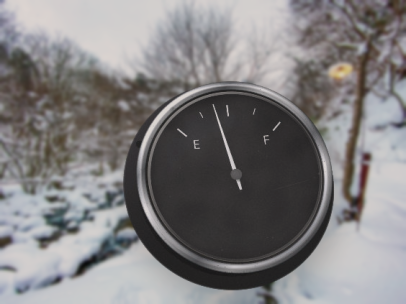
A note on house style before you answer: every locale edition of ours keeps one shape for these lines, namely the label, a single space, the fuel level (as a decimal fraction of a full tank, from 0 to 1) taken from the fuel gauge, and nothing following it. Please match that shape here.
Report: 0.375
